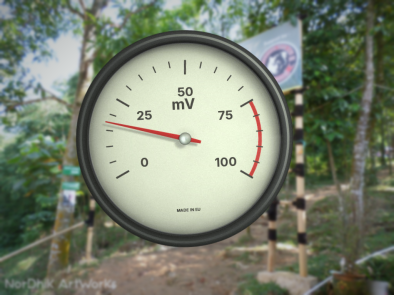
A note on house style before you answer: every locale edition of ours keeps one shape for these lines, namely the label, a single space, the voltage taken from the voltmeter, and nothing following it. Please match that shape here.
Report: 17.5 mV
